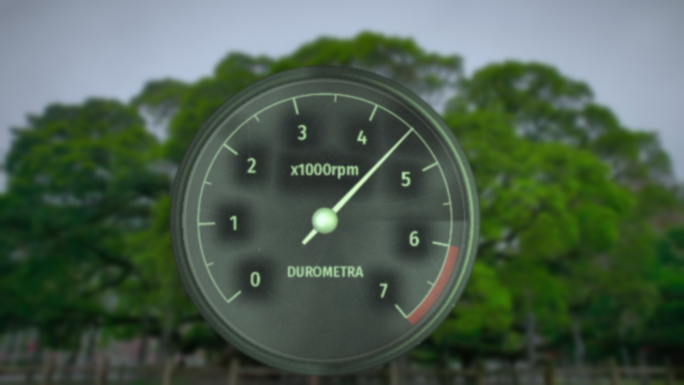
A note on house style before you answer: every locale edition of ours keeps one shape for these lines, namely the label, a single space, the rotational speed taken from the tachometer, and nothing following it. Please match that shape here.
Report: 4500 rpm
